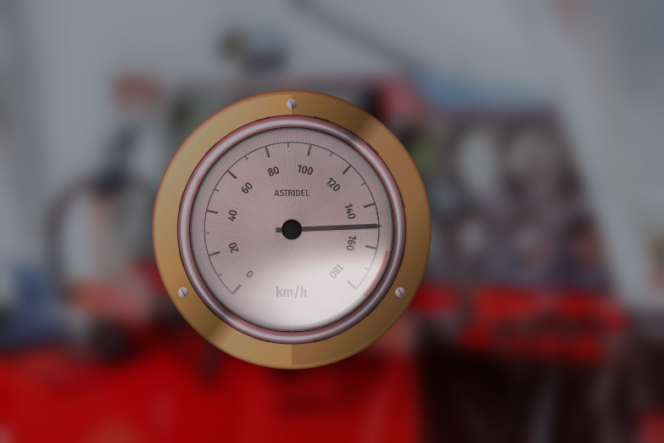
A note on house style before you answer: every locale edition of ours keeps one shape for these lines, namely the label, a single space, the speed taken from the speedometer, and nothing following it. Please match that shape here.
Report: 150 km/h
